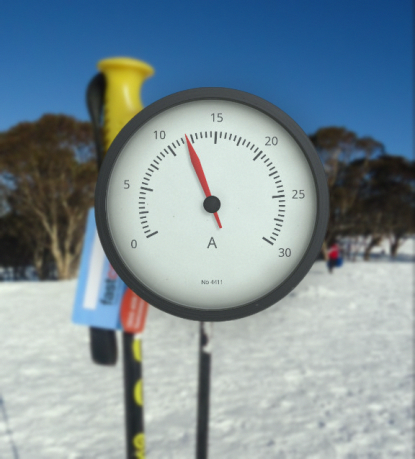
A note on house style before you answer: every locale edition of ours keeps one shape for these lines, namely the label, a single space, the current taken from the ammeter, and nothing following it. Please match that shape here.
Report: 12 A
